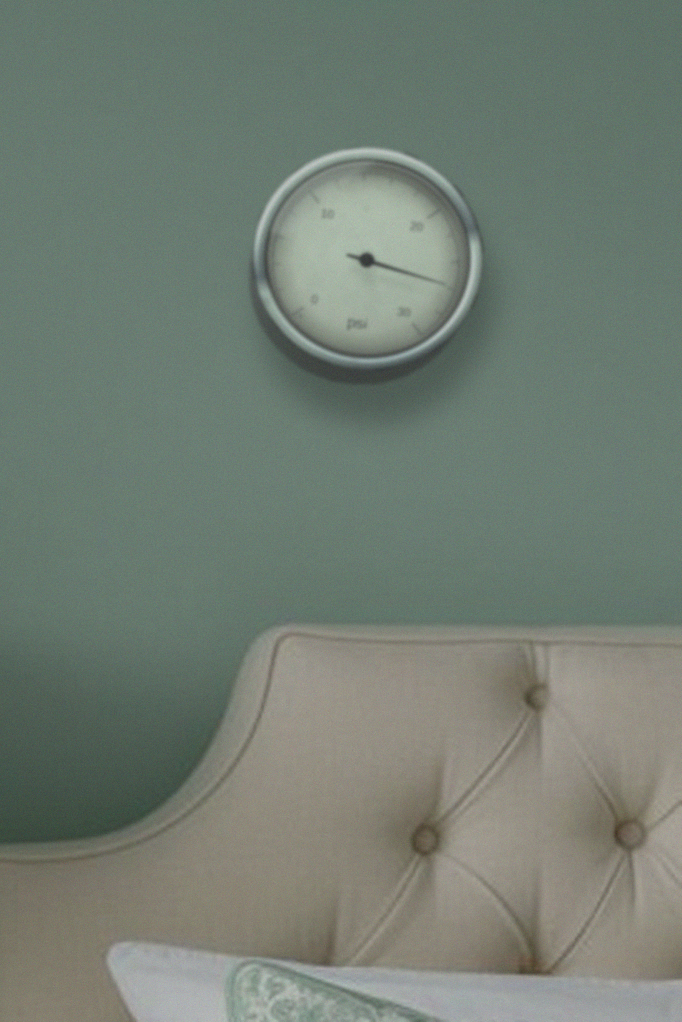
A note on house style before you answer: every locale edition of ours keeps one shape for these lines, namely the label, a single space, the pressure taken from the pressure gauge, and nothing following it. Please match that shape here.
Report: 26 psi
